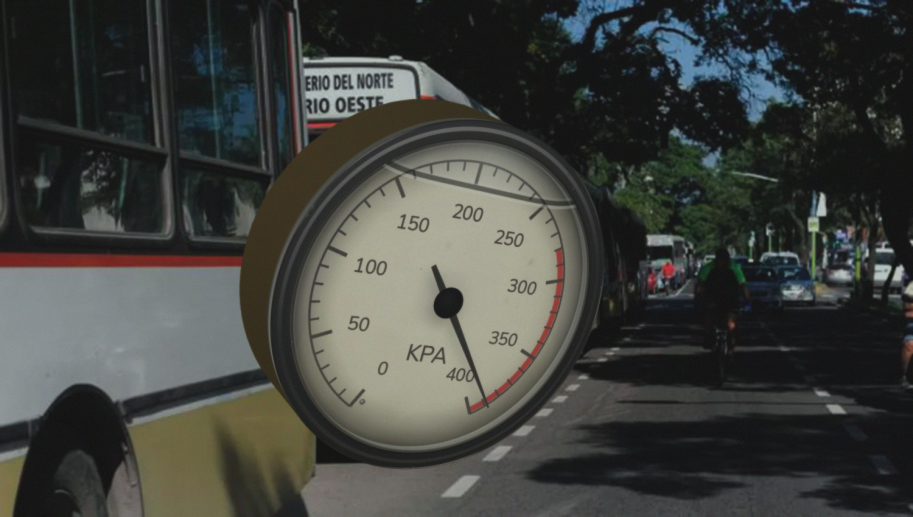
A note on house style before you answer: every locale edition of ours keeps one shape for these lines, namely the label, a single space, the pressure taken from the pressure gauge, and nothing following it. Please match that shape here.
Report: 390 kPa
